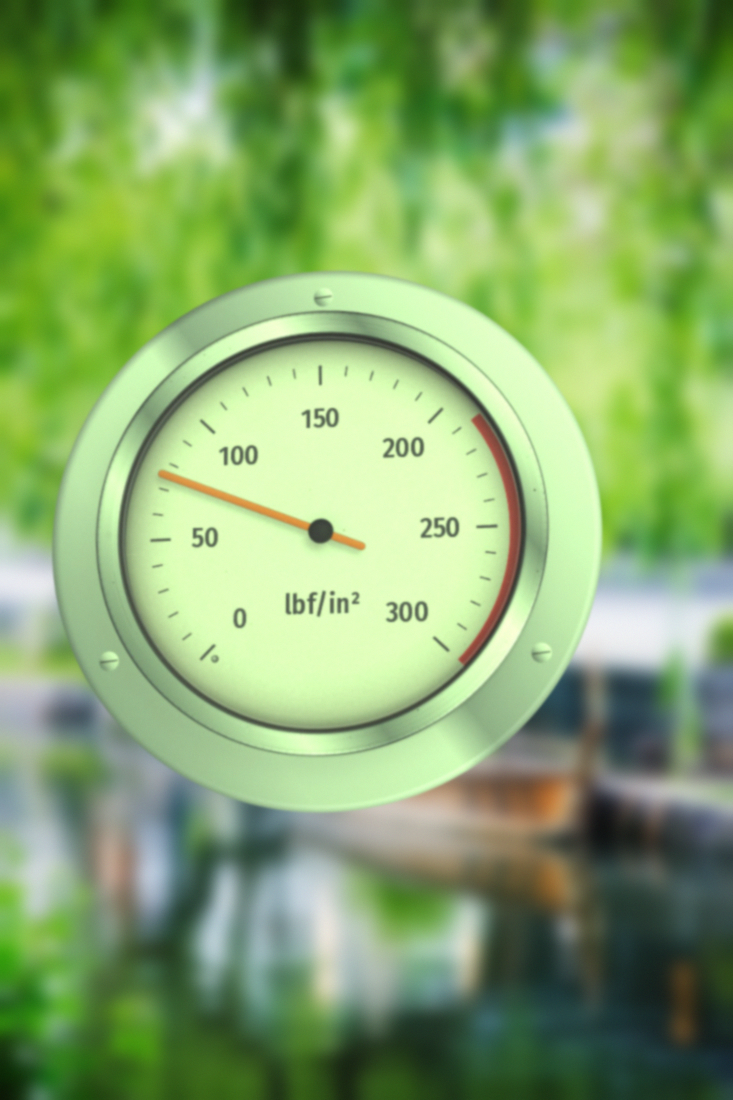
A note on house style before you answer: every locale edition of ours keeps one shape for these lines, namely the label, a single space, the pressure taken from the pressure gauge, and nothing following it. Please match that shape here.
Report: 75 psi
